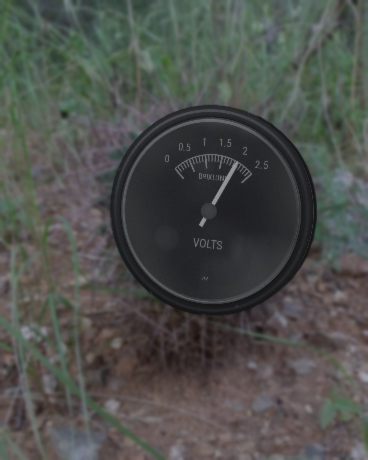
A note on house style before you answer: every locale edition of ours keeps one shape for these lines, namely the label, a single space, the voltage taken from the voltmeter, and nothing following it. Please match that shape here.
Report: 2 V
